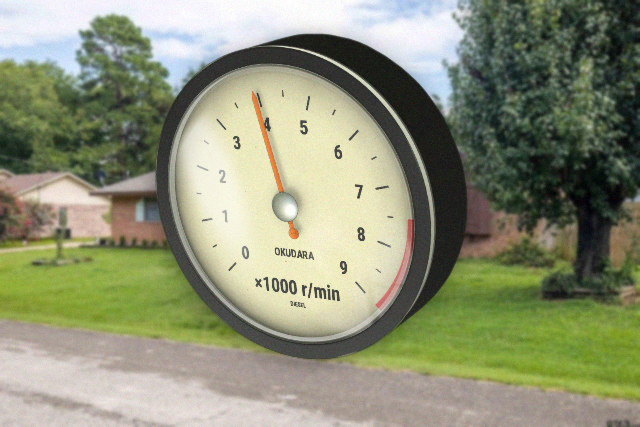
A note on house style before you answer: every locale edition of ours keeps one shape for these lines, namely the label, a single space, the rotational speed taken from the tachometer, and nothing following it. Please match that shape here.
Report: 4000 rpm
